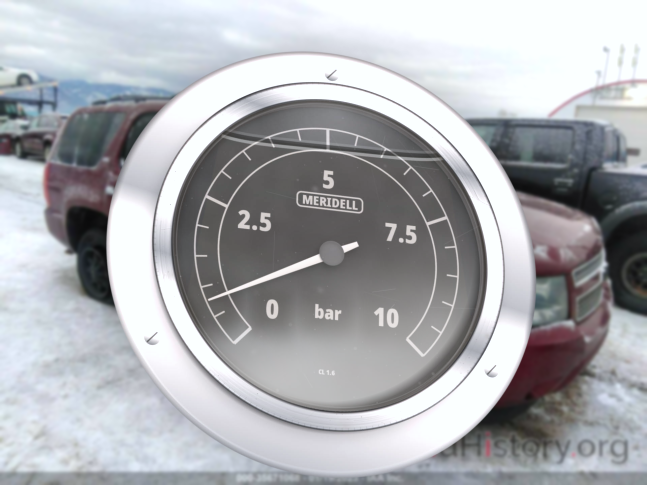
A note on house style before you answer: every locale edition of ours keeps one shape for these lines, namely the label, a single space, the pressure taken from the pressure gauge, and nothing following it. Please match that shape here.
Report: 0.75 bar
